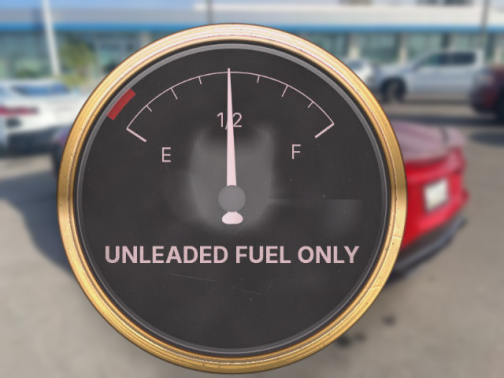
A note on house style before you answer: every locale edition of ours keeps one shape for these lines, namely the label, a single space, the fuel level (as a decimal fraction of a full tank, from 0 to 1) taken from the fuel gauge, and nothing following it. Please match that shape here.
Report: 0.5
